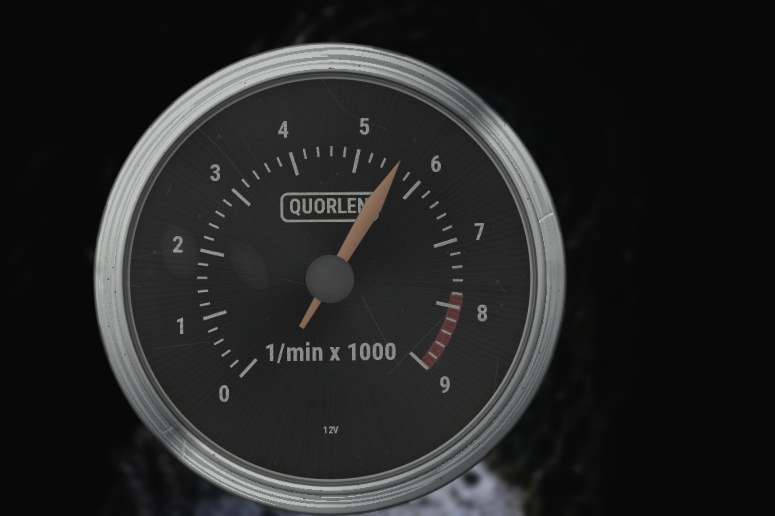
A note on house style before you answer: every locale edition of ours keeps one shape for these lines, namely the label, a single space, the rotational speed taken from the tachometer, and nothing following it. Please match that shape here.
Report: 5600 rpm
